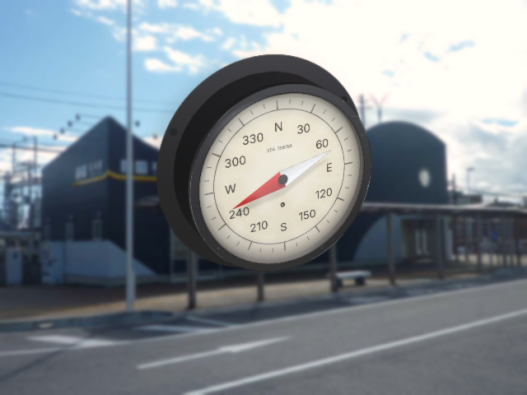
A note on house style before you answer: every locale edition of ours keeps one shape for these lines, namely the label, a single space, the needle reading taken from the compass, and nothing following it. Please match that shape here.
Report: 250 °
